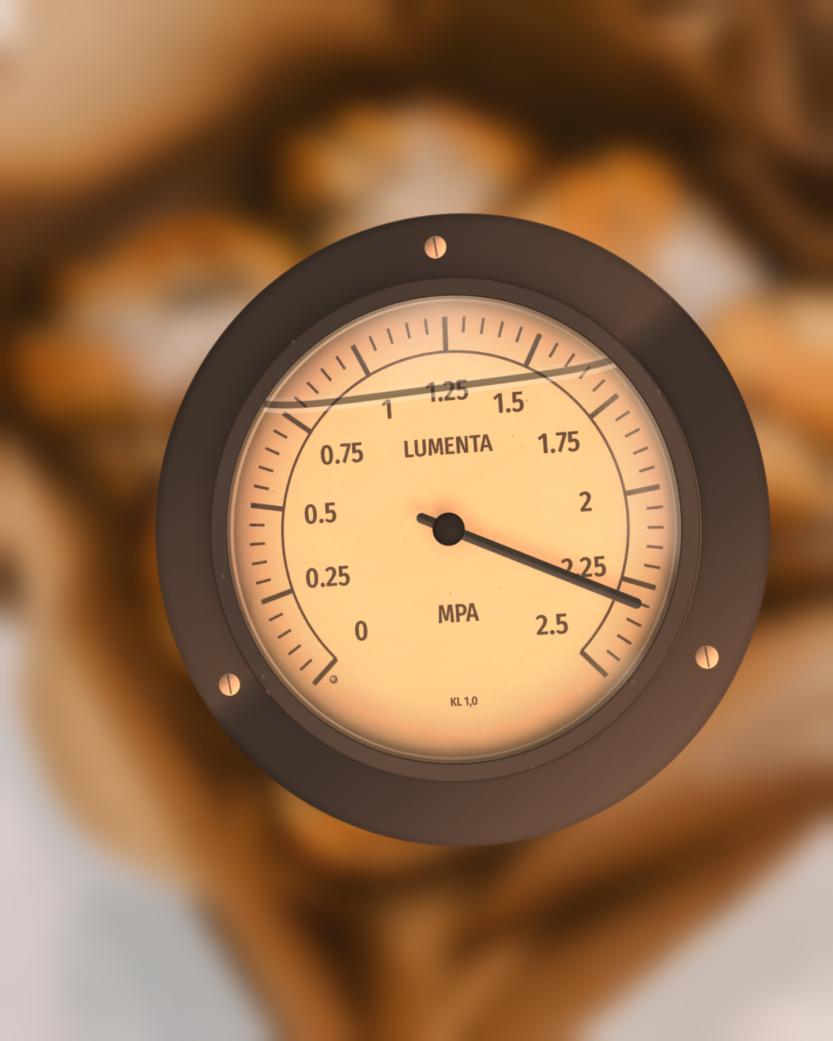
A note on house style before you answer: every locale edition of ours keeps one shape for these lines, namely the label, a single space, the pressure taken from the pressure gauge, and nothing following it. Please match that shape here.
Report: 2.3 MPa
